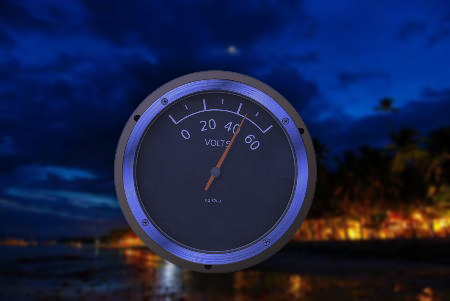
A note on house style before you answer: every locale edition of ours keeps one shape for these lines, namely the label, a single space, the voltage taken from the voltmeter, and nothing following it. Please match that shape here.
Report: 45 V
